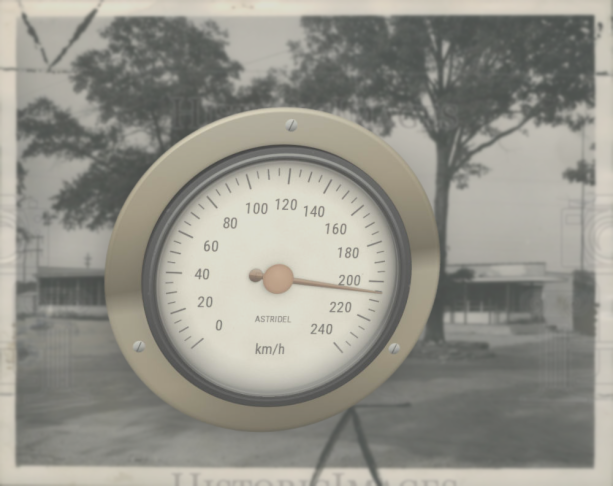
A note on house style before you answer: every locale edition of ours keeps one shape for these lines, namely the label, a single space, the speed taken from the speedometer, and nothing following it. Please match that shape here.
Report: 205 km/h
